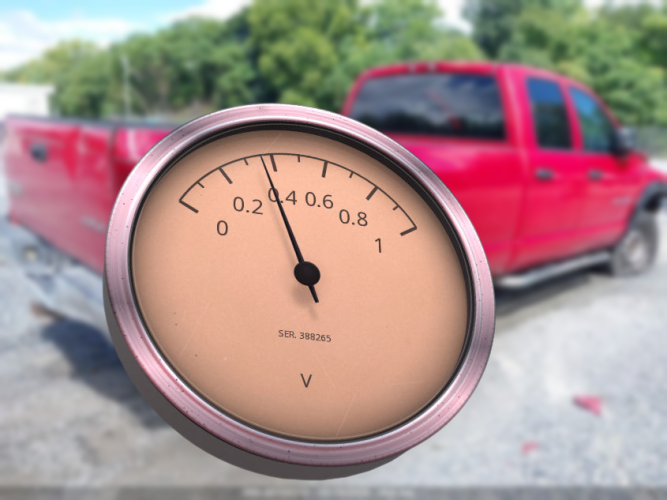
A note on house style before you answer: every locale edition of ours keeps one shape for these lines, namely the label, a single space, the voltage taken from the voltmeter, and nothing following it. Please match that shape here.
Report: 0.35 V
